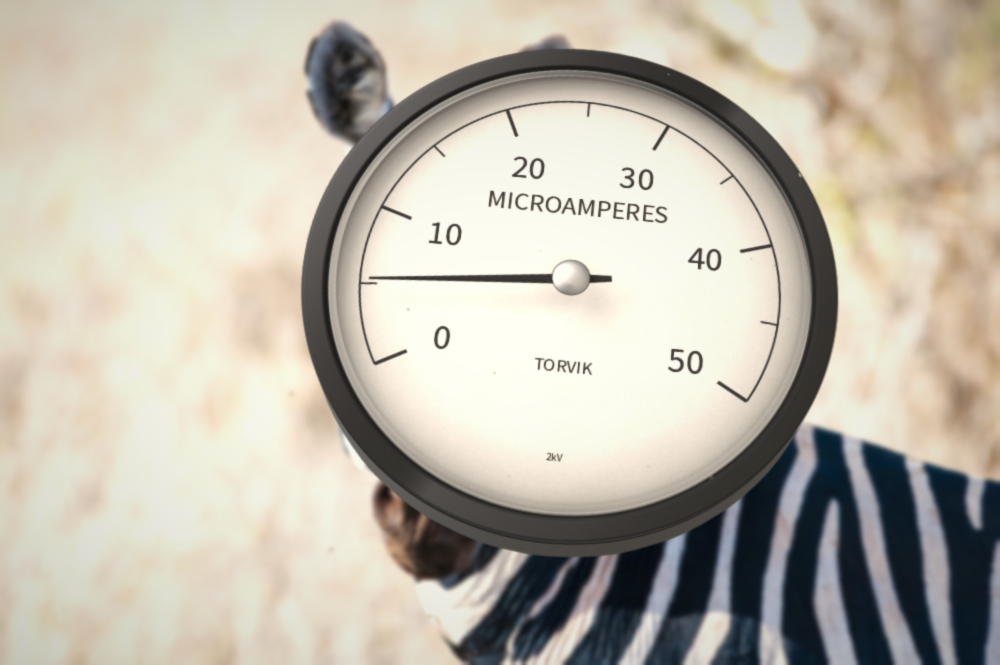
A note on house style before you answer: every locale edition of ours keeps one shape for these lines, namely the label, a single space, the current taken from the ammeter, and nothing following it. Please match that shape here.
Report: 5 µA
